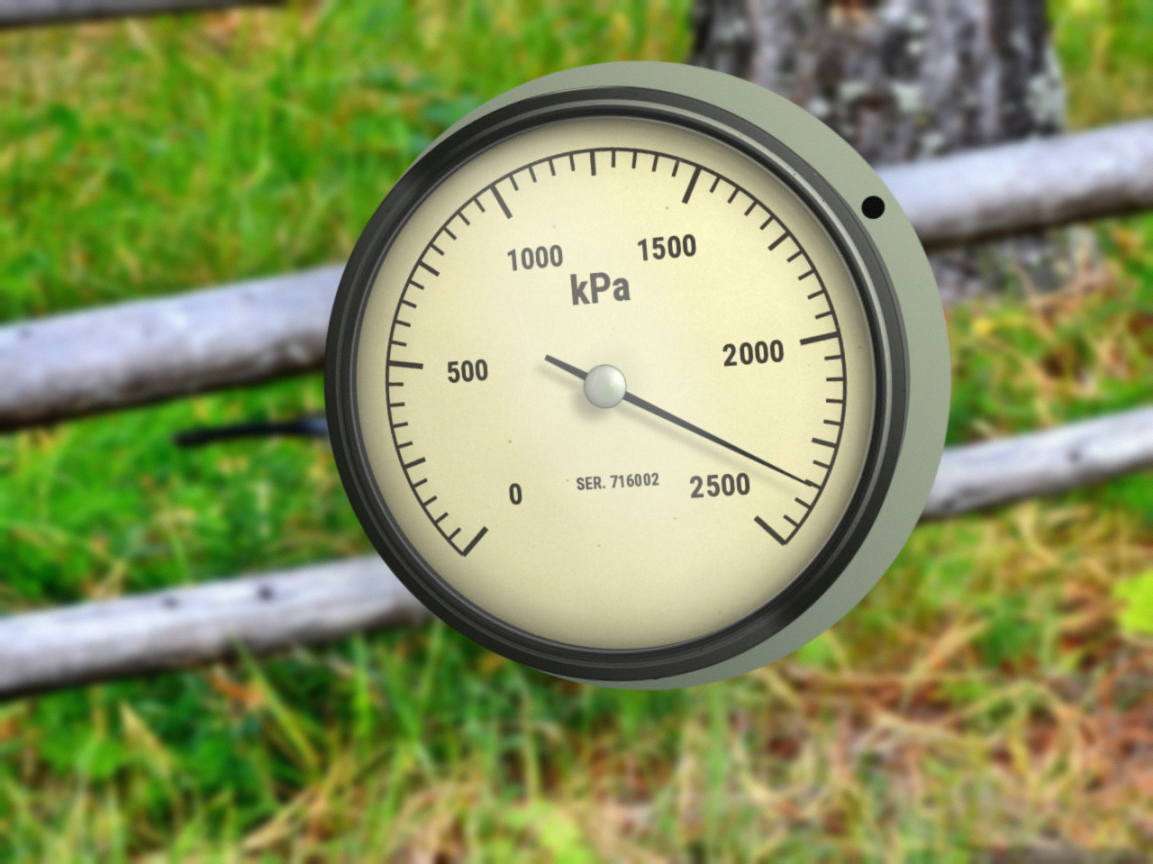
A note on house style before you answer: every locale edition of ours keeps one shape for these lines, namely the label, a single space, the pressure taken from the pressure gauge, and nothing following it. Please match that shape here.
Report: 2350 kPa
